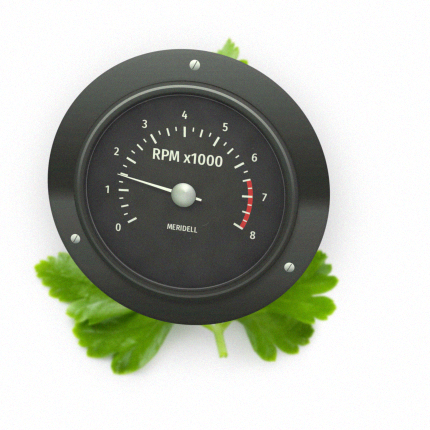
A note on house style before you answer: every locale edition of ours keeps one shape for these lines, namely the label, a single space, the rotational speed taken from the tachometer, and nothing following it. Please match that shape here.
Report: 1500 rpm
